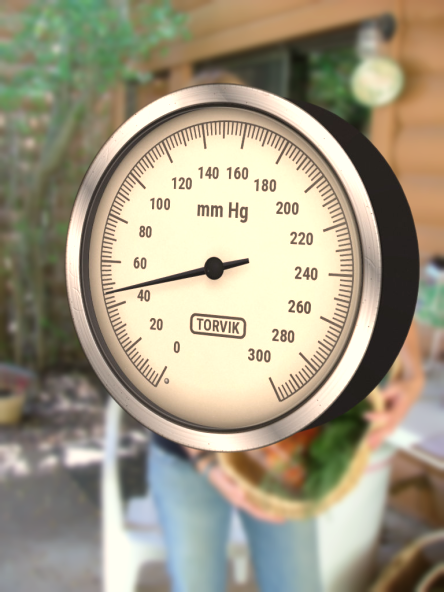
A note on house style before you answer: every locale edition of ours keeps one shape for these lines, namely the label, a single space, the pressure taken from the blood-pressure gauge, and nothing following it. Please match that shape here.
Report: 46 mmHg
